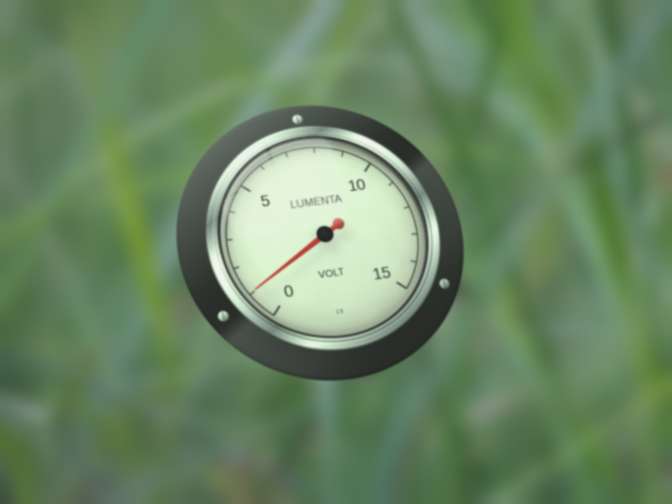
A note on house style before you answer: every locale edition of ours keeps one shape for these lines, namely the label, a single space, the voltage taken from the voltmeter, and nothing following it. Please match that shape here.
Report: 1 V
